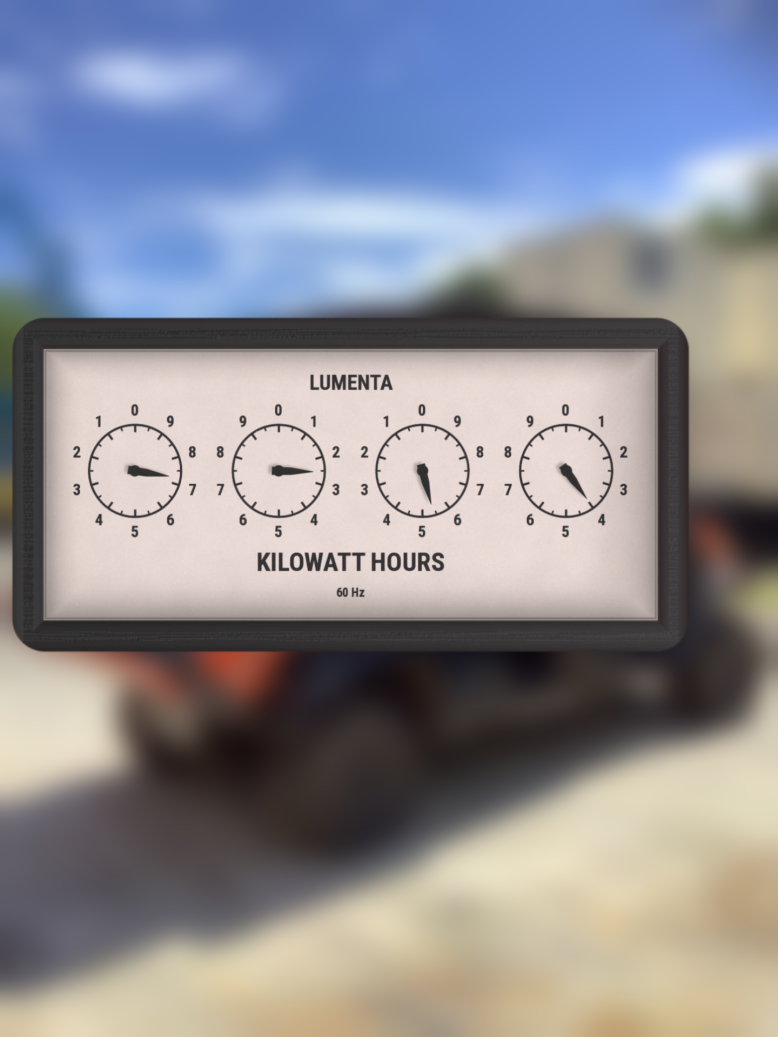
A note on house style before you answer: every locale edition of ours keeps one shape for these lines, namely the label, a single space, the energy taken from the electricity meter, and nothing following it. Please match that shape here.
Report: 7254 kWh
